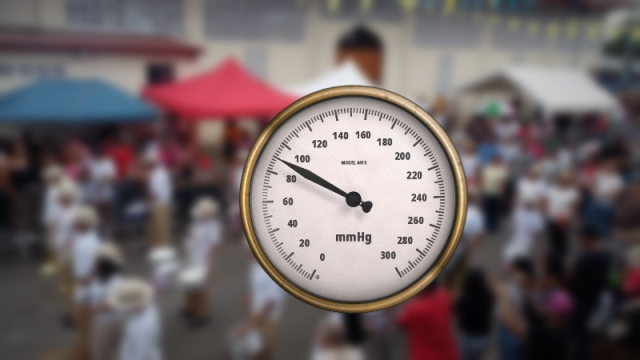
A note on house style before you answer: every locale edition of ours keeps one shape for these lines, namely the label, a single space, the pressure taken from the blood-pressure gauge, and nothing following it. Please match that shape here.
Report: 90 mmHg
